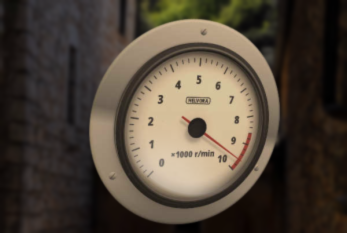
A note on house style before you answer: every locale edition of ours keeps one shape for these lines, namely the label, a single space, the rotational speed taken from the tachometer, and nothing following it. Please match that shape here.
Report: 9600 rpm
